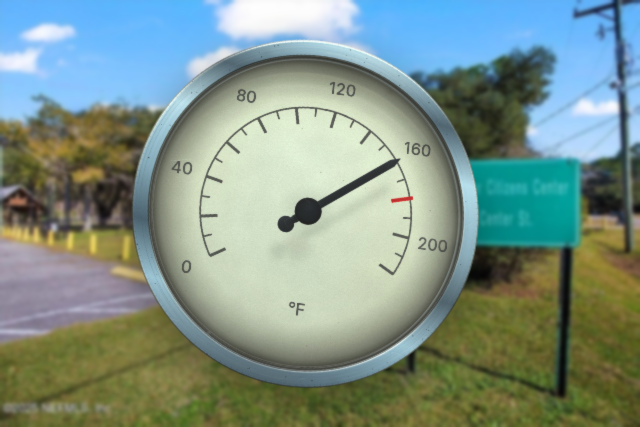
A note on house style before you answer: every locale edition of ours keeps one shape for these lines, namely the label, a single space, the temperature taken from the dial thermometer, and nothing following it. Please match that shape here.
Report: 160 °F
